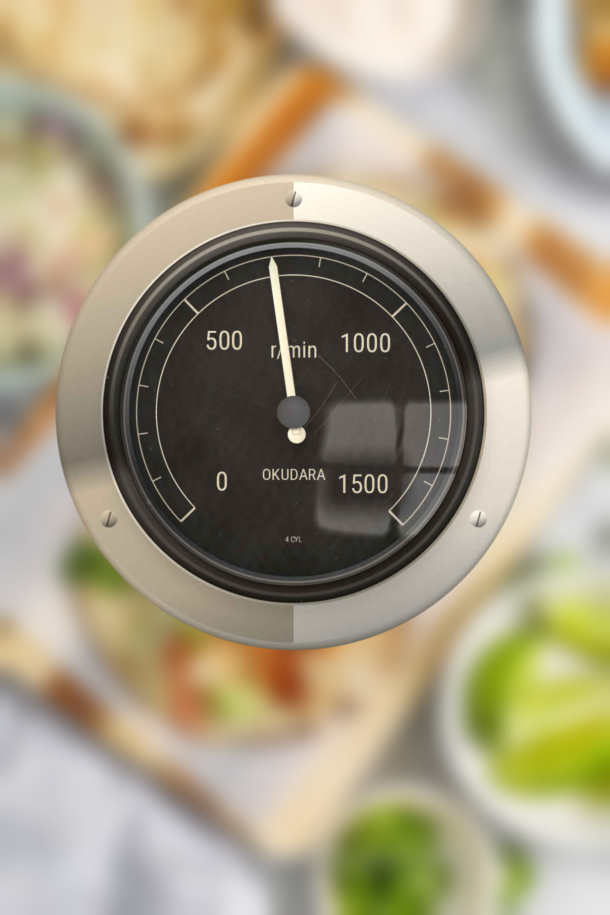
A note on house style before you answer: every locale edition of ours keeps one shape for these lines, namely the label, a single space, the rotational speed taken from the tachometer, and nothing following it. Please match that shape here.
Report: 700 rpm
